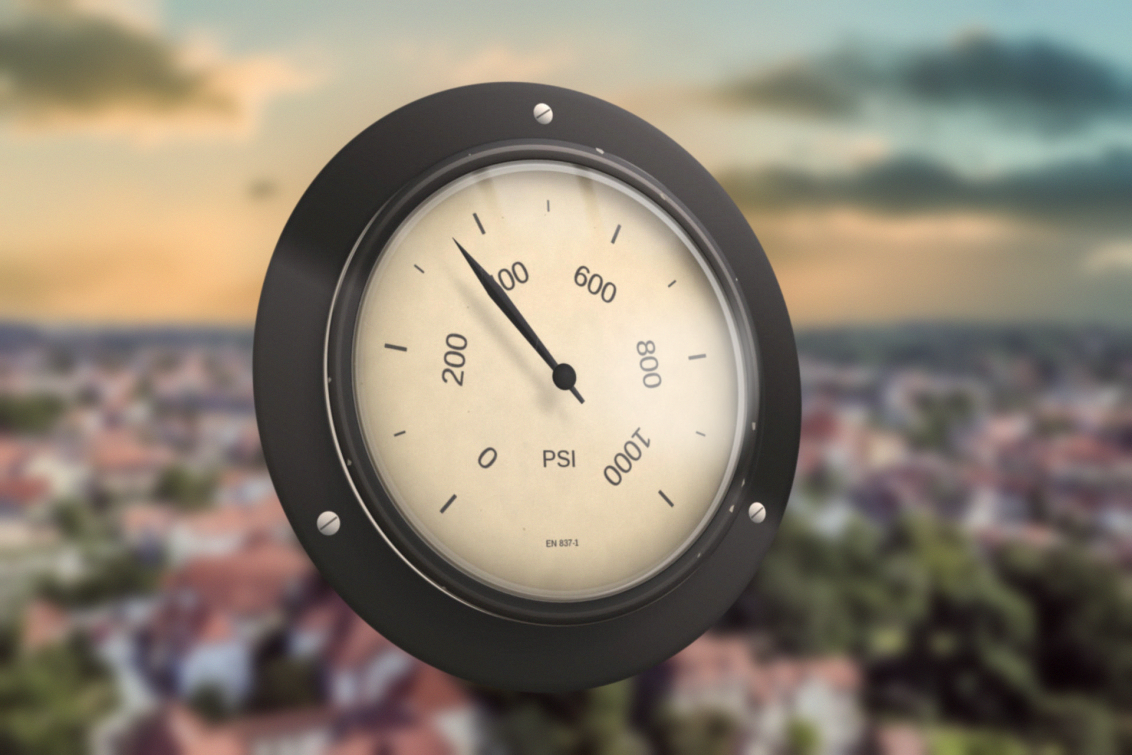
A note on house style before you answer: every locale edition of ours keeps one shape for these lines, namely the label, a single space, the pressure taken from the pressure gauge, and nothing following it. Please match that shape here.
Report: 350 psi
